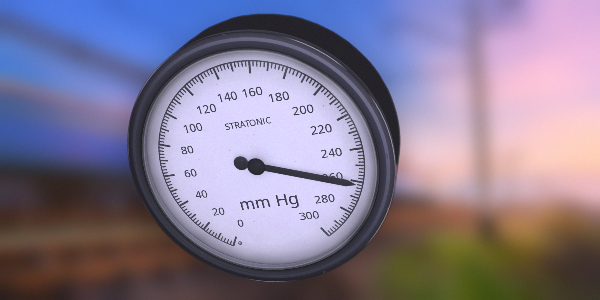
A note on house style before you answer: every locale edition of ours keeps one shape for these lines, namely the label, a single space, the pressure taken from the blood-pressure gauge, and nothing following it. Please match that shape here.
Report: 260 mmHg
